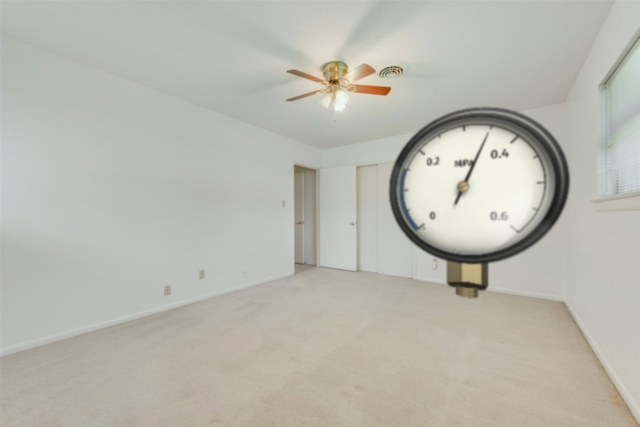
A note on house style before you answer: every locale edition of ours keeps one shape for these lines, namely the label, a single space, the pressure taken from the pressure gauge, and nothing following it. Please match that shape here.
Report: 0.35 MPa
